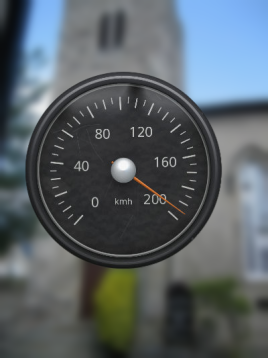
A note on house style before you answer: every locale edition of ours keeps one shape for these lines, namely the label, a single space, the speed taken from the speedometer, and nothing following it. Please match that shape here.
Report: 195 km/h
